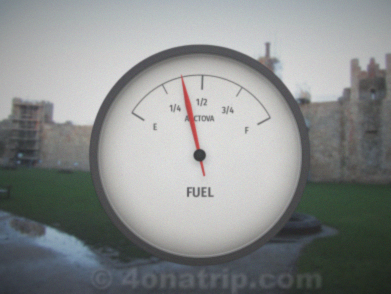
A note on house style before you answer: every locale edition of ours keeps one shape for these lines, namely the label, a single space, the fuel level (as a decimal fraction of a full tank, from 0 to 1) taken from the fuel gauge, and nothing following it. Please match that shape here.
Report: 0.375
